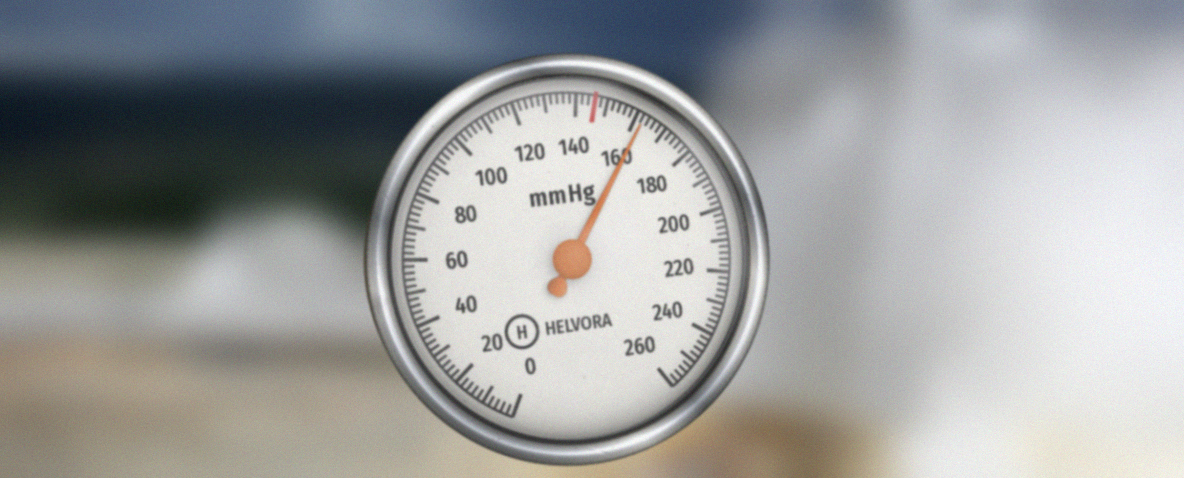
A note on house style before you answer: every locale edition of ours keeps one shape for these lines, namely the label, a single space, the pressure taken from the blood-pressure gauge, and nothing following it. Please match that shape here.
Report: 162 mmHg
